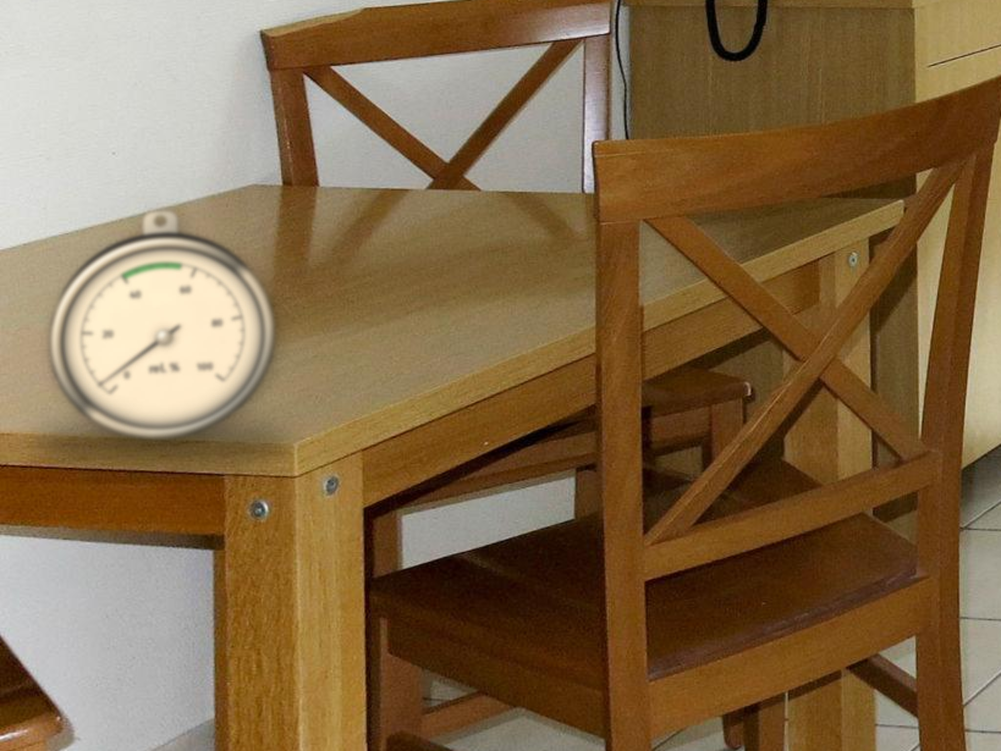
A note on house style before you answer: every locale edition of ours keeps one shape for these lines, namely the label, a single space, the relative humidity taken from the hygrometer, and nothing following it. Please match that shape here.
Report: 4 %
